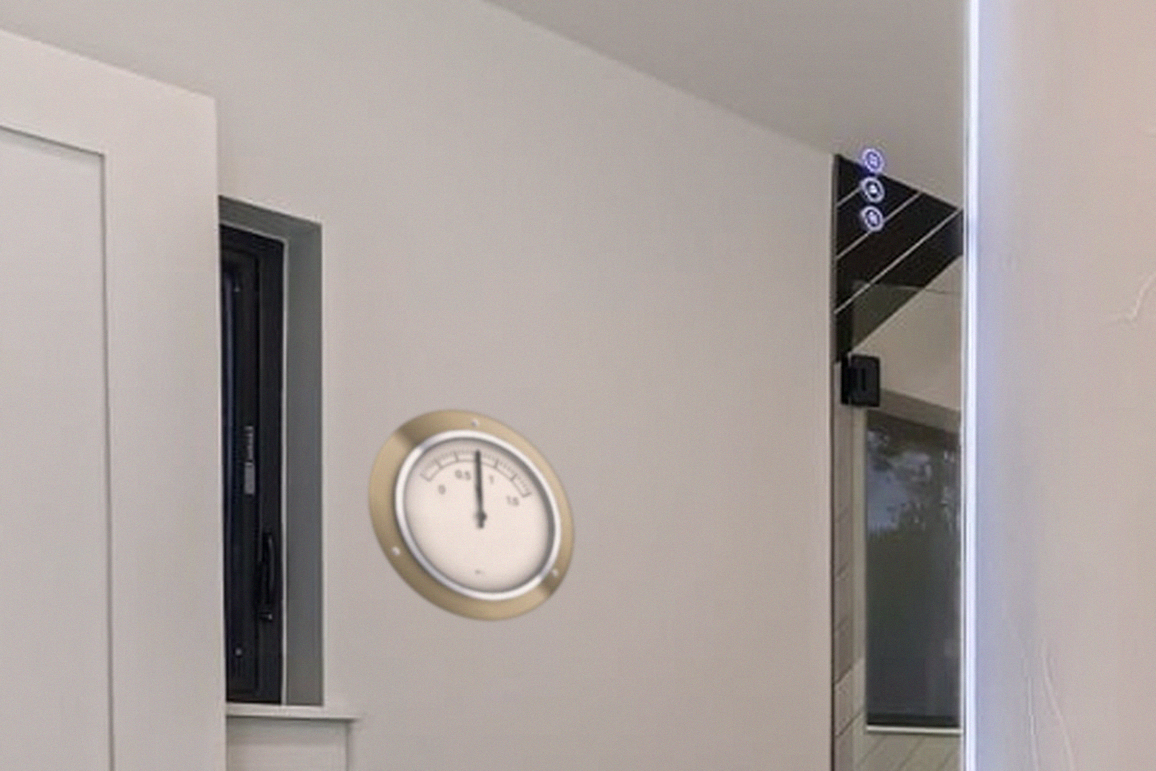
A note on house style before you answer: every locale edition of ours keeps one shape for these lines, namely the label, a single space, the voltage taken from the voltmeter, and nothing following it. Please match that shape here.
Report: 0.75 V
